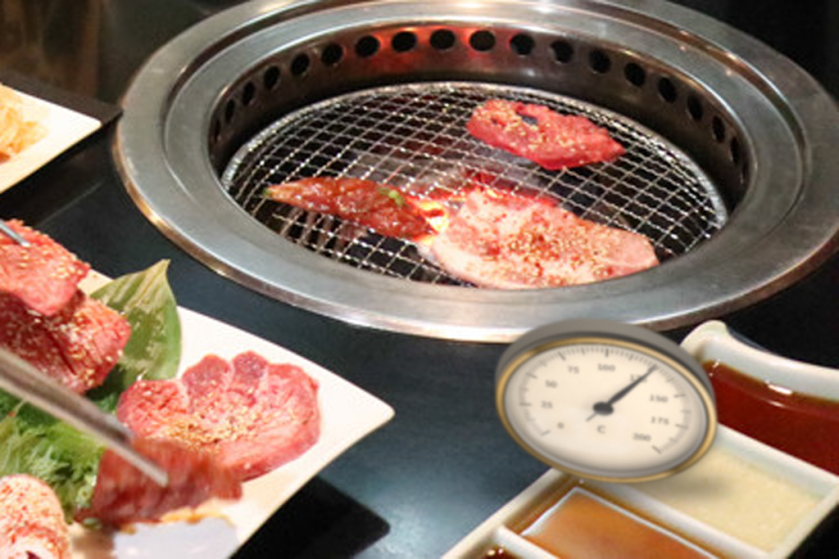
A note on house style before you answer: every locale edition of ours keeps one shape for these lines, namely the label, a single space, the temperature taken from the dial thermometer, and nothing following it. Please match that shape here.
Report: 125 °C
